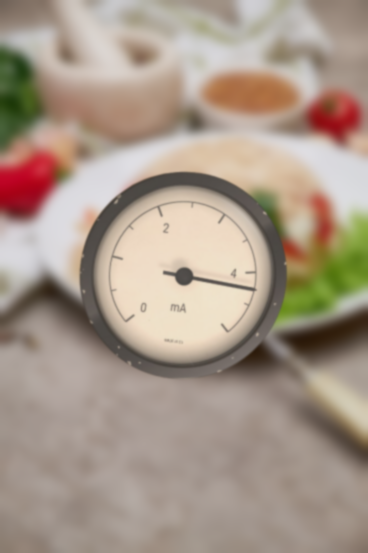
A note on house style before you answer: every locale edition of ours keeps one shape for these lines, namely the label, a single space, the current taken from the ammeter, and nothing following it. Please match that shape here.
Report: 4.25 mA
